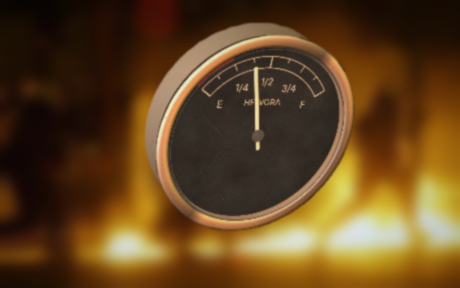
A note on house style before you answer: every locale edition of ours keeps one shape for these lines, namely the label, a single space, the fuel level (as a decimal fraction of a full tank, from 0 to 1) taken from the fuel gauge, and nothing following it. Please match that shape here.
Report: 0.375
